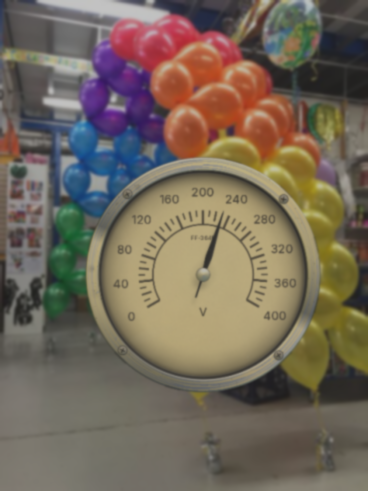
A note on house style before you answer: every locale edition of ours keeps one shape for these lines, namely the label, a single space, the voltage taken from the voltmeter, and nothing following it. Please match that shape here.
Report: 230 V
